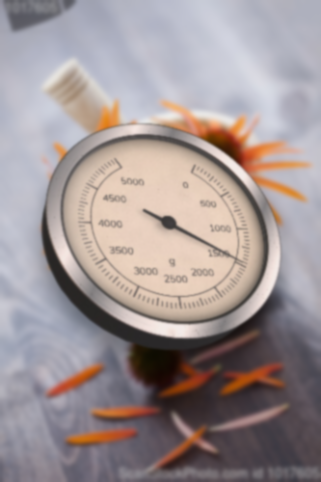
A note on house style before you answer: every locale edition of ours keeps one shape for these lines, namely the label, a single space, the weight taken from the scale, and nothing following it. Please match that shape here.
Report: 1500 g
